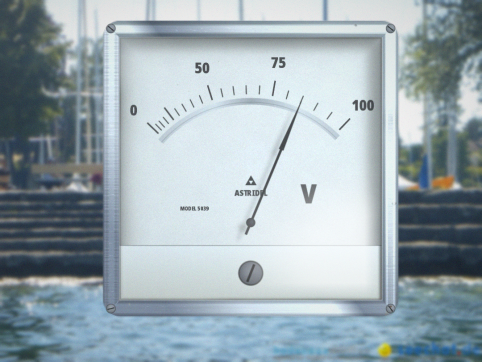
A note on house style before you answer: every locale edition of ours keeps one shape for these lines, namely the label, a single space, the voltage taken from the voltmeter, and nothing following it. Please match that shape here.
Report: 85 V
